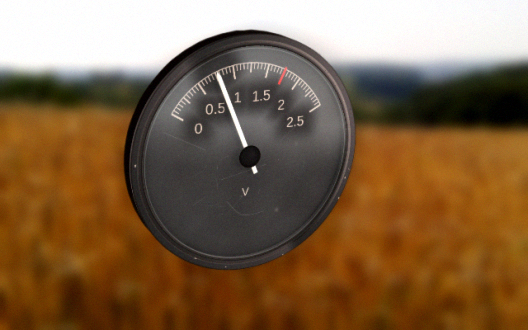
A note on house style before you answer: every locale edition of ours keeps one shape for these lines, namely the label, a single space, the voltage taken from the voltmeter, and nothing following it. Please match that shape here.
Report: 0.75 V
